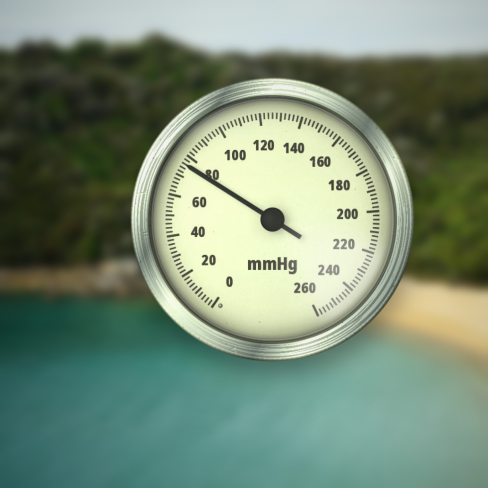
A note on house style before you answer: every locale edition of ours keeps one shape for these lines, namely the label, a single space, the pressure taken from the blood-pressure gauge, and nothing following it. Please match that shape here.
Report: 76 mmHg
